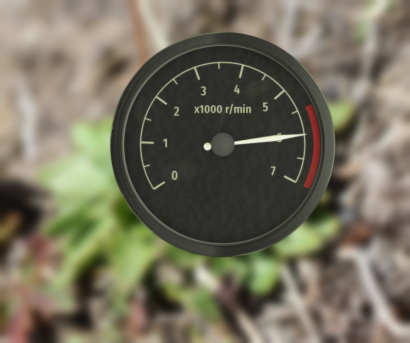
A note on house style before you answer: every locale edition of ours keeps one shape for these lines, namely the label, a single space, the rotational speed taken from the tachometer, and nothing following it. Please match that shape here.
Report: 6000 rpm
